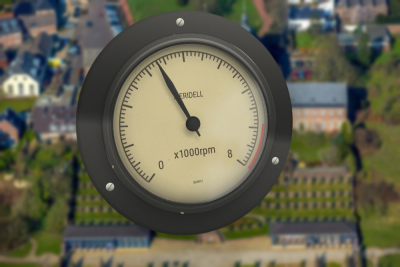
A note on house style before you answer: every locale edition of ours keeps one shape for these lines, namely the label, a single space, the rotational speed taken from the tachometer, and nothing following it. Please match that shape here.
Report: 3300 rpm
